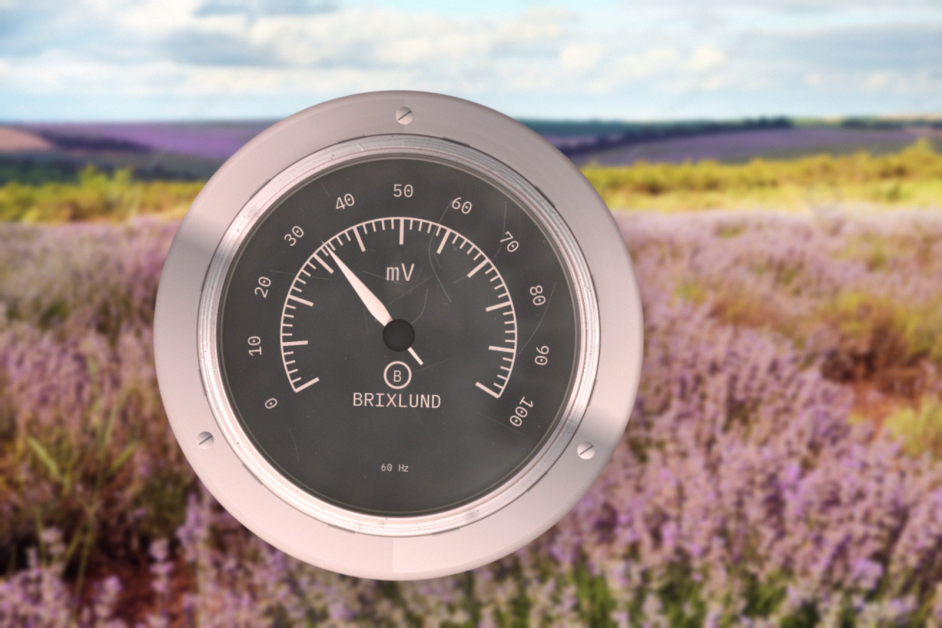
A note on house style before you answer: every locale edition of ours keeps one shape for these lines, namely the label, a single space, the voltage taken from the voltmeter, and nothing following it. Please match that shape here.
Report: 33 mV
